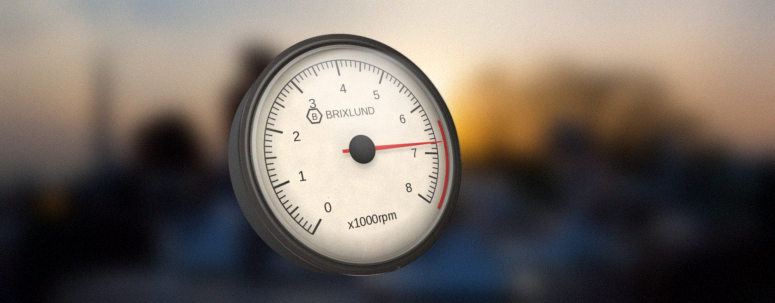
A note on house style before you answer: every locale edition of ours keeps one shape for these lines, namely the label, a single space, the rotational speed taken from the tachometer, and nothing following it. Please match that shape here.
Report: 6800 rpm
